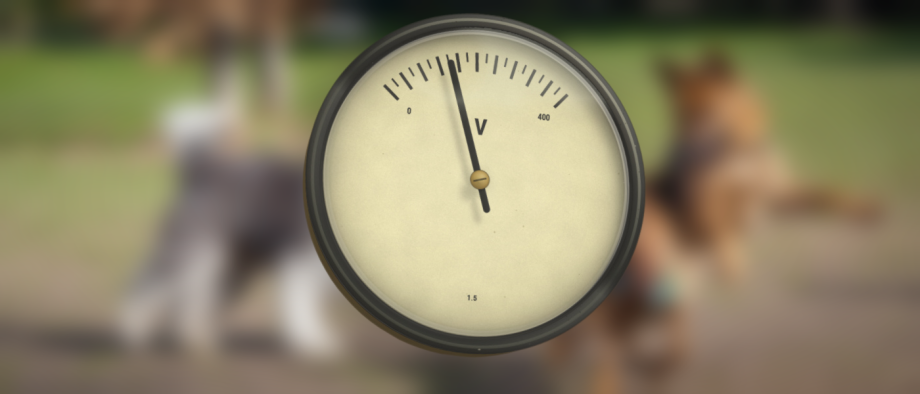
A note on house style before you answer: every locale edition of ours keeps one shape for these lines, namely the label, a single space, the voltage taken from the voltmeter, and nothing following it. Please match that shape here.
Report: 140 V
